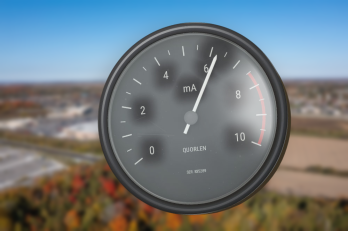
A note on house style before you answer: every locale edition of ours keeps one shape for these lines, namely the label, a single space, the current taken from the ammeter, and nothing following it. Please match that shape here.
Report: 6.25 mA
